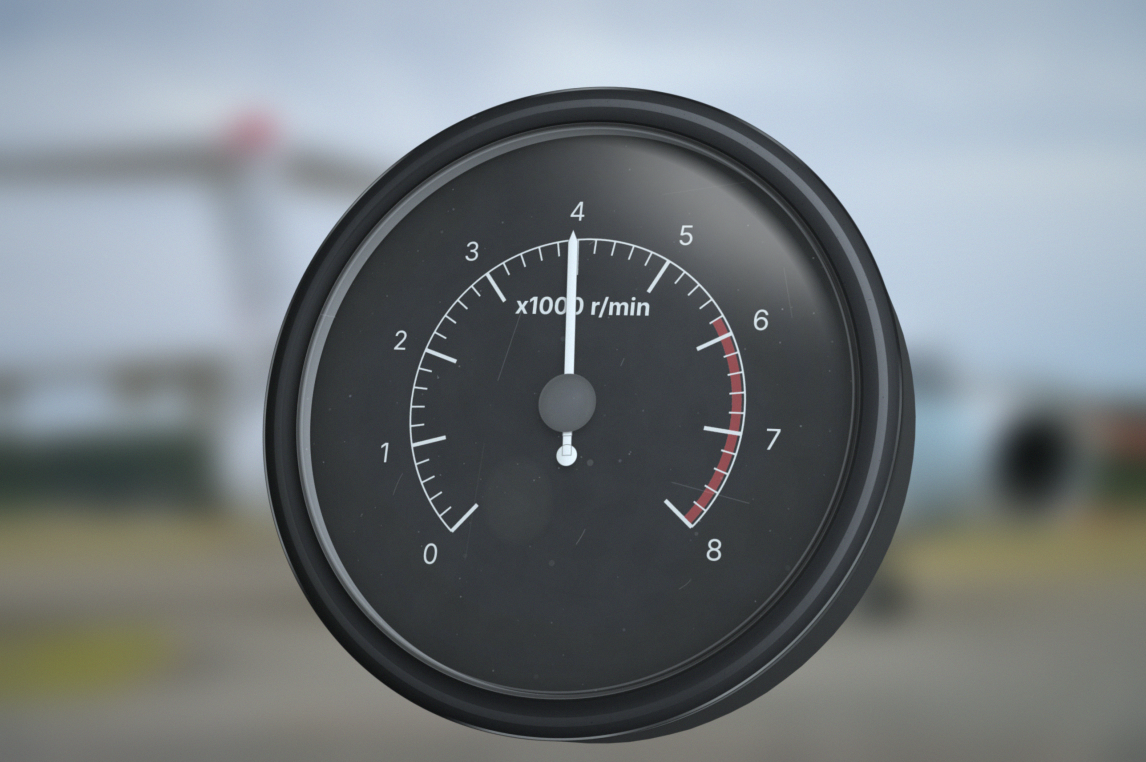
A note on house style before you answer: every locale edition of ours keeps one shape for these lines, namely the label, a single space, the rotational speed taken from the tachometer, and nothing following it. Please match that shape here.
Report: 4000 rpm
